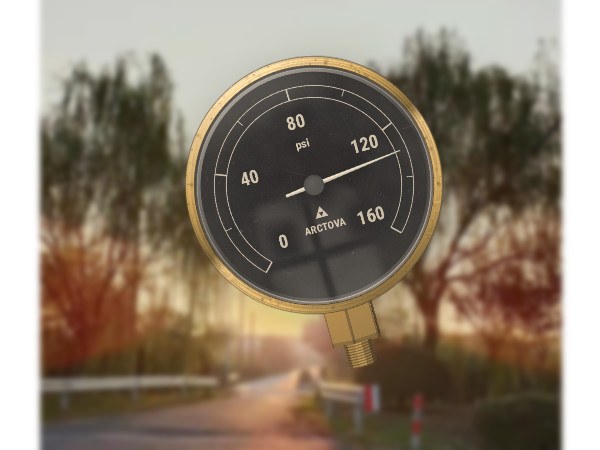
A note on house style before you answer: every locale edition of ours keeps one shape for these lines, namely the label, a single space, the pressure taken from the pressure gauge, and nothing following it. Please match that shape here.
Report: 130 psi
